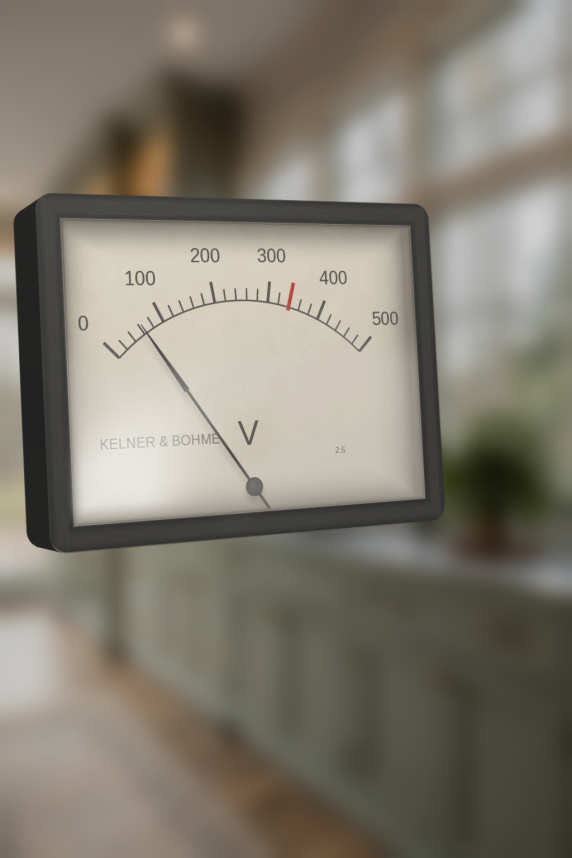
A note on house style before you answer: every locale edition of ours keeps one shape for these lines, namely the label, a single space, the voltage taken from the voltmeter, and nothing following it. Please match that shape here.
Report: 60 V
